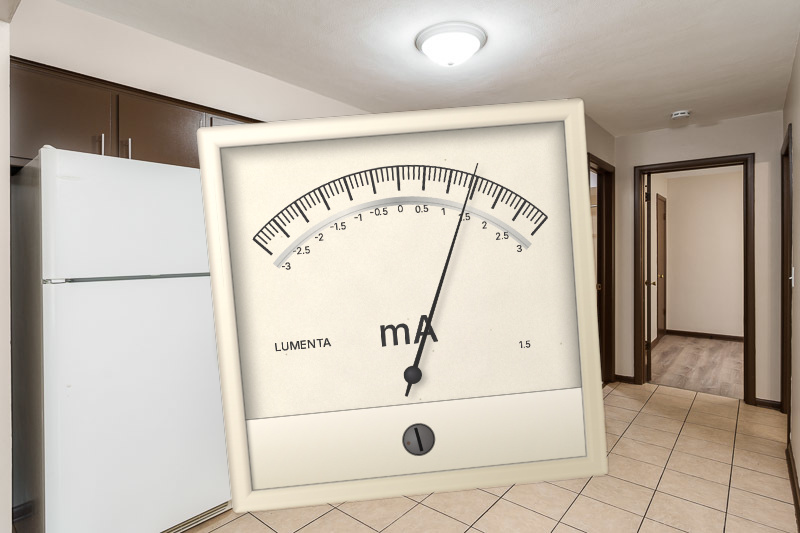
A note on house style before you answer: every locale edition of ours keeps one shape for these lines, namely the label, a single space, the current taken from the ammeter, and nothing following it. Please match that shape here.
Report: 1.4 mA
